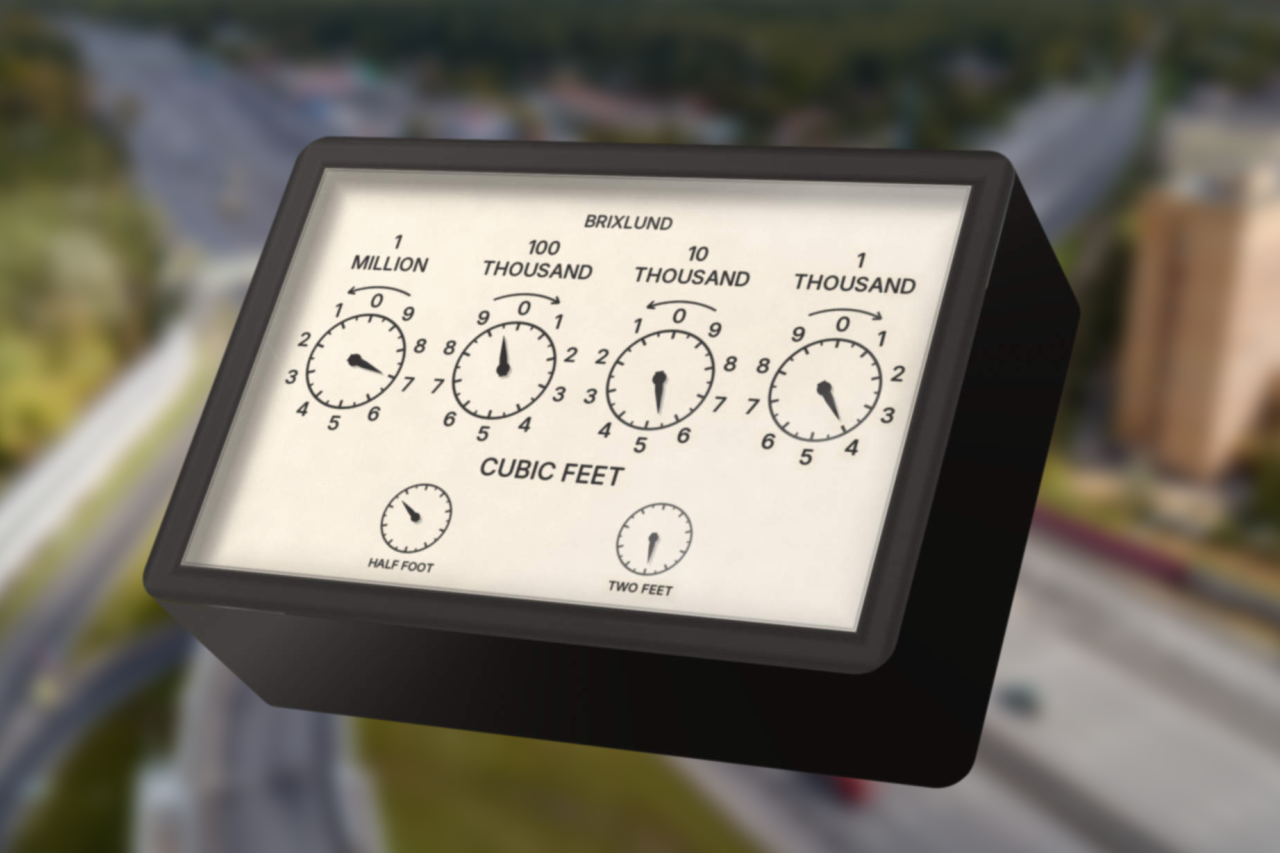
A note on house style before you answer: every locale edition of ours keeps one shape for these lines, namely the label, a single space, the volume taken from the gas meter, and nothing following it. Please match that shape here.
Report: 695400 ft³
